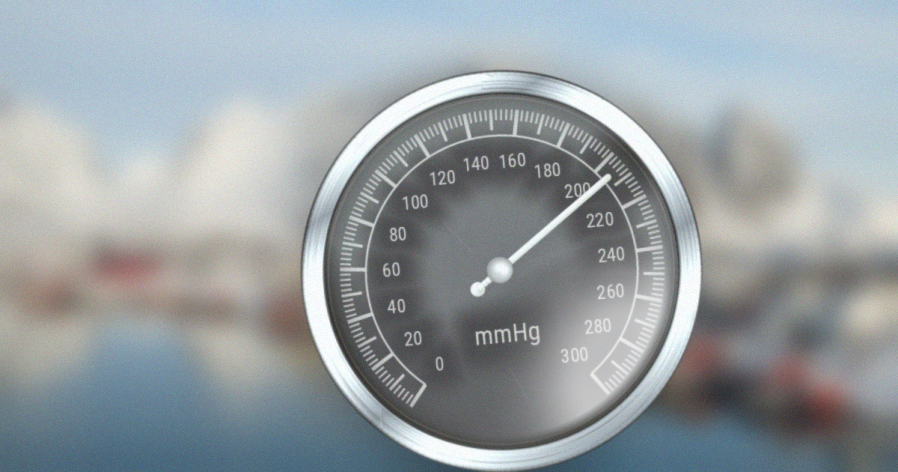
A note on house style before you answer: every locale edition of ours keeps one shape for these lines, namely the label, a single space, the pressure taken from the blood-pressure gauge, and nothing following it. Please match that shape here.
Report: 206 mmHg
